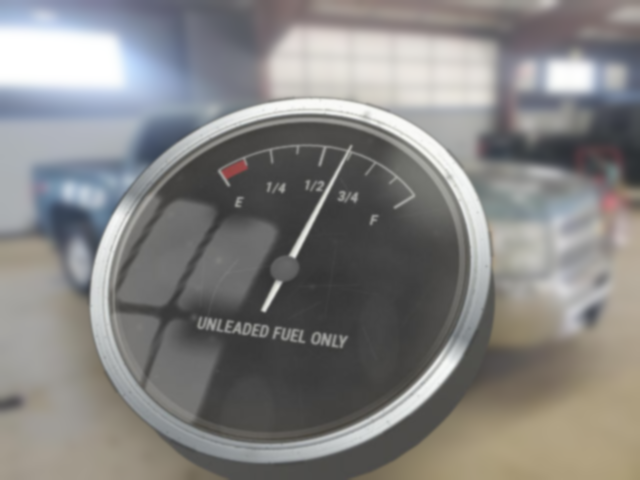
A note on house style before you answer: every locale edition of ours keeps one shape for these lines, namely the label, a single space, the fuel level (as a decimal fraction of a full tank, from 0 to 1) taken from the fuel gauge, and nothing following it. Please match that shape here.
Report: 0.625
